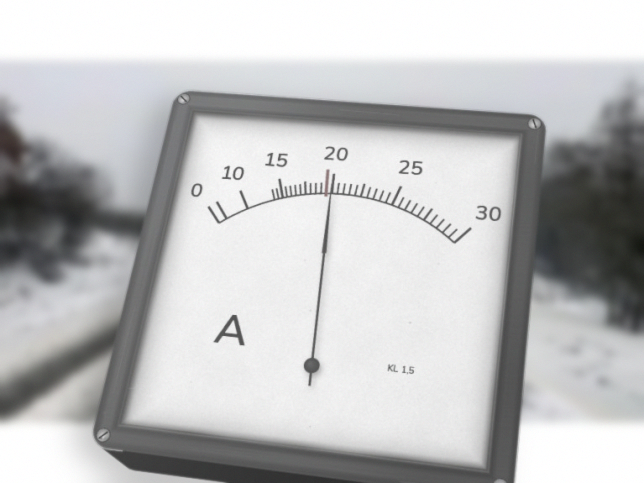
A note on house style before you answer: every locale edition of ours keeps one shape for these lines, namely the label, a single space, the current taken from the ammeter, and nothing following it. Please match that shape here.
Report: 20 A
